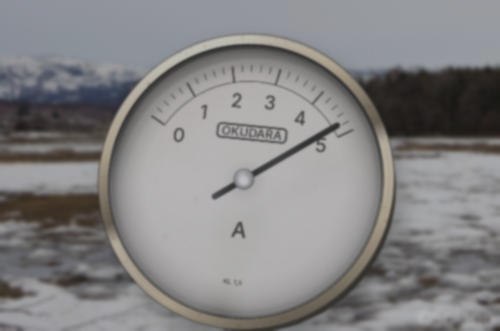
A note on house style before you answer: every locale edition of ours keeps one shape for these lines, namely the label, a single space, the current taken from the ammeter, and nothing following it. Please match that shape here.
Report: 4.8 A
